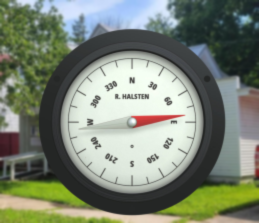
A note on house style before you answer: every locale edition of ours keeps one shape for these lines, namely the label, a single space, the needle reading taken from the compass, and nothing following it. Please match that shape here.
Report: 82.5 °
